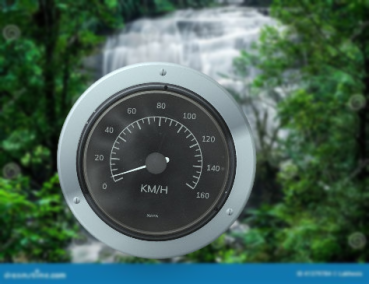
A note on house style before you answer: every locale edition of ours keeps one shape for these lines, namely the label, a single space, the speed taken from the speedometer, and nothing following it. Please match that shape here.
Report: 5 km/h
